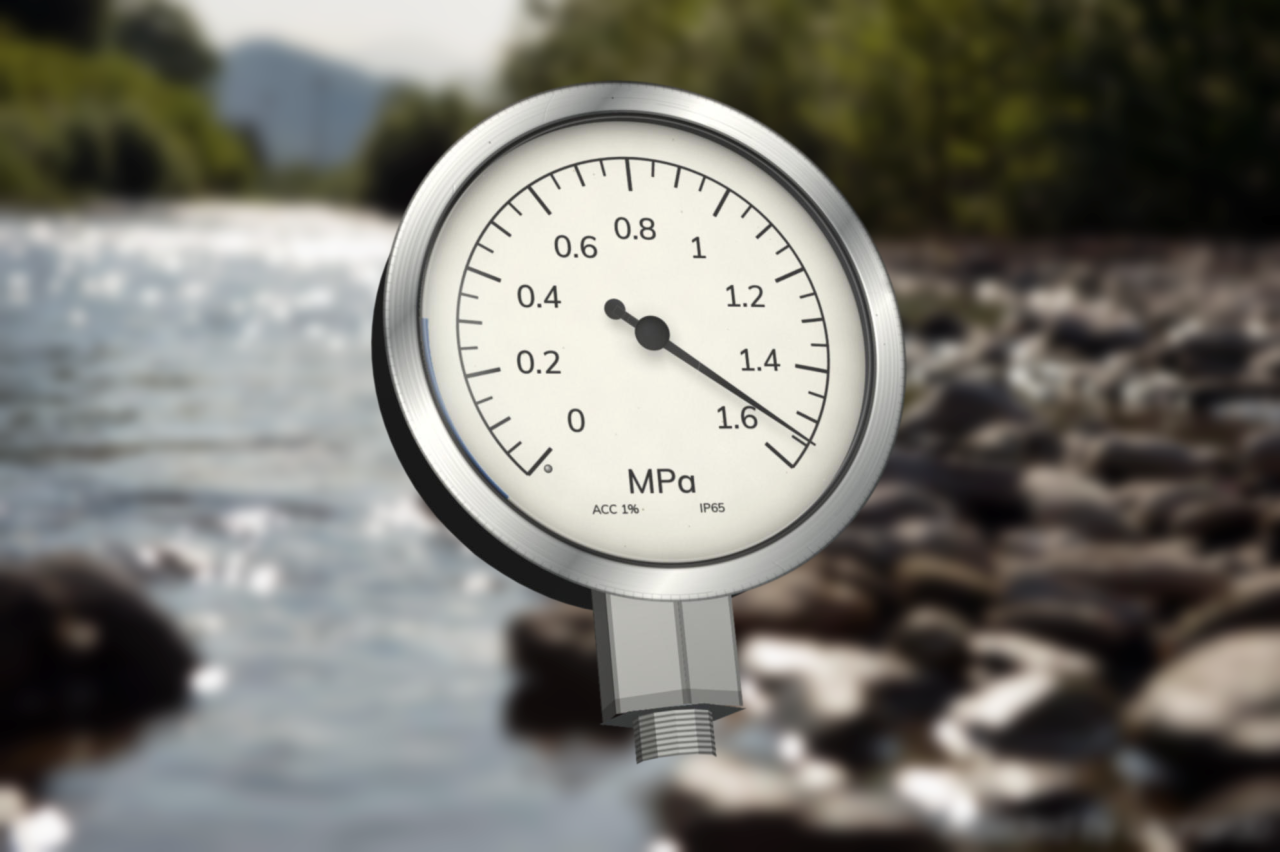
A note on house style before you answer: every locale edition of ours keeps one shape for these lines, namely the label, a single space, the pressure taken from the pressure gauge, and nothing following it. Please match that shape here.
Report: 1.55 MPa
